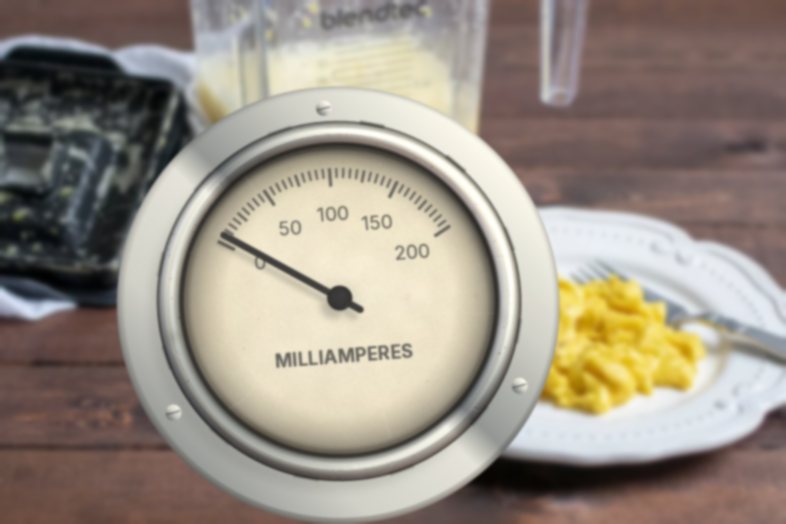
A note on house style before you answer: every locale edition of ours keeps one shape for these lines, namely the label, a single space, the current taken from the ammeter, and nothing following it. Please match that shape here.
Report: 5 mA
